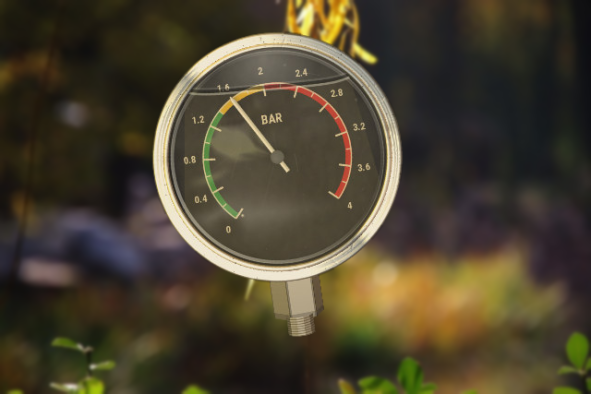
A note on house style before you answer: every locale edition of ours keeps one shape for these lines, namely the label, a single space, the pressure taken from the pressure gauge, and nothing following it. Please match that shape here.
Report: 1.6 bar
